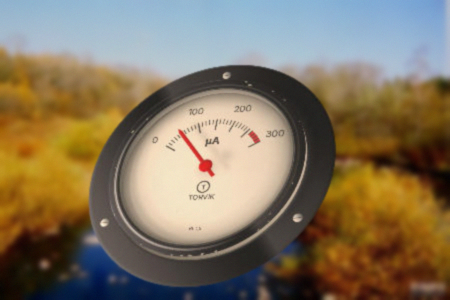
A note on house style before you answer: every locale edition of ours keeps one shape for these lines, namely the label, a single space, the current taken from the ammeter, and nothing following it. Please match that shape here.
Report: 50 µA
